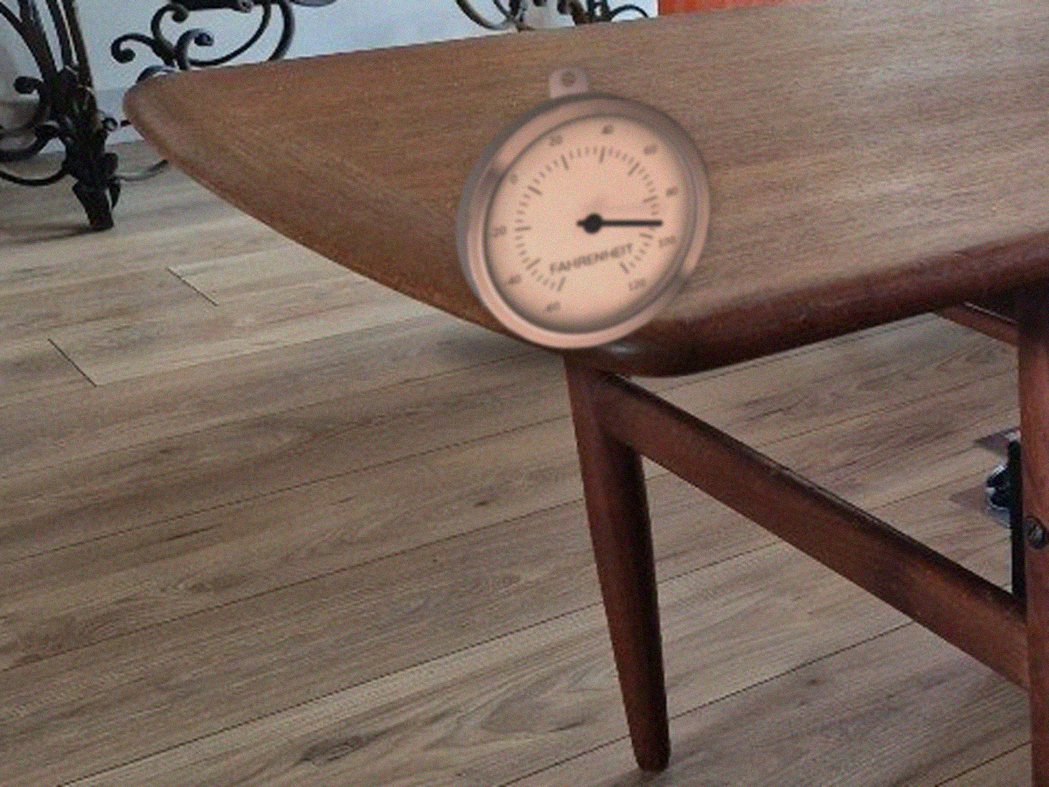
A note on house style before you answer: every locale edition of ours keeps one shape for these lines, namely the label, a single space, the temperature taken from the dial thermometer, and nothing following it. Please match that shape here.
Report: 92 °F
